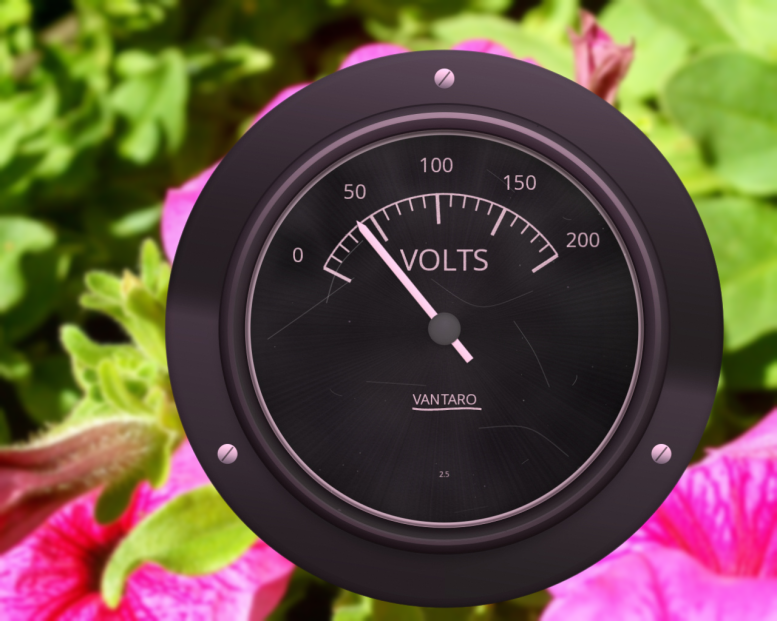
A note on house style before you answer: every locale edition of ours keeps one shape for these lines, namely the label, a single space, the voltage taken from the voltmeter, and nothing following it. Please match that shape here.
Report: 40 V
